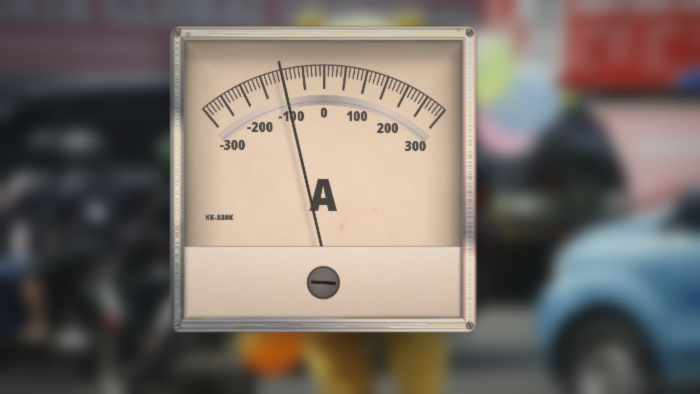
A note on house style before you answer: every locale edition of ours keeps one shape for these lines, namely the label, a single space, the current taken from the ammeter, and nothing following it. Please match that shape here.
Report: -100 A
